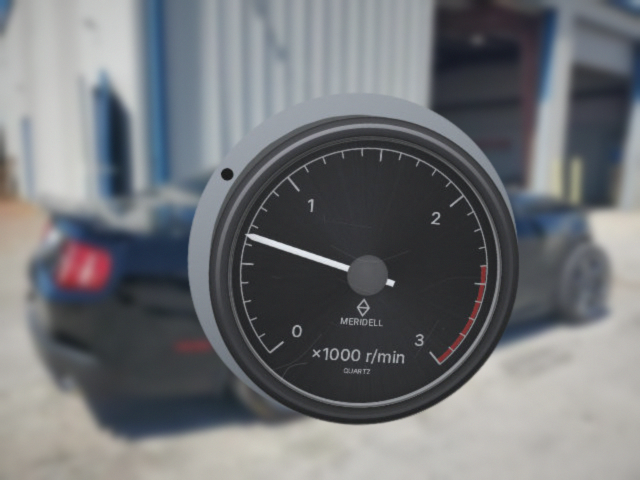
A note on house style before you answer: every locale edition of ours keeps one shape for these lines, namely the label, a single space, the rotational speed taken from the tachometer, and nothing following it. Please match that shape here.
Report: 650 rpm
